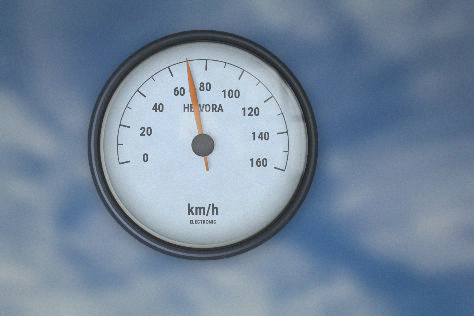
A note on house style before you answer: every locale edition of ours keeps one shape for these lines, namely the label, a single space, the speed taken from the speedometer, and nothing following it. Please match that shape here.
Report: 70 km/h
